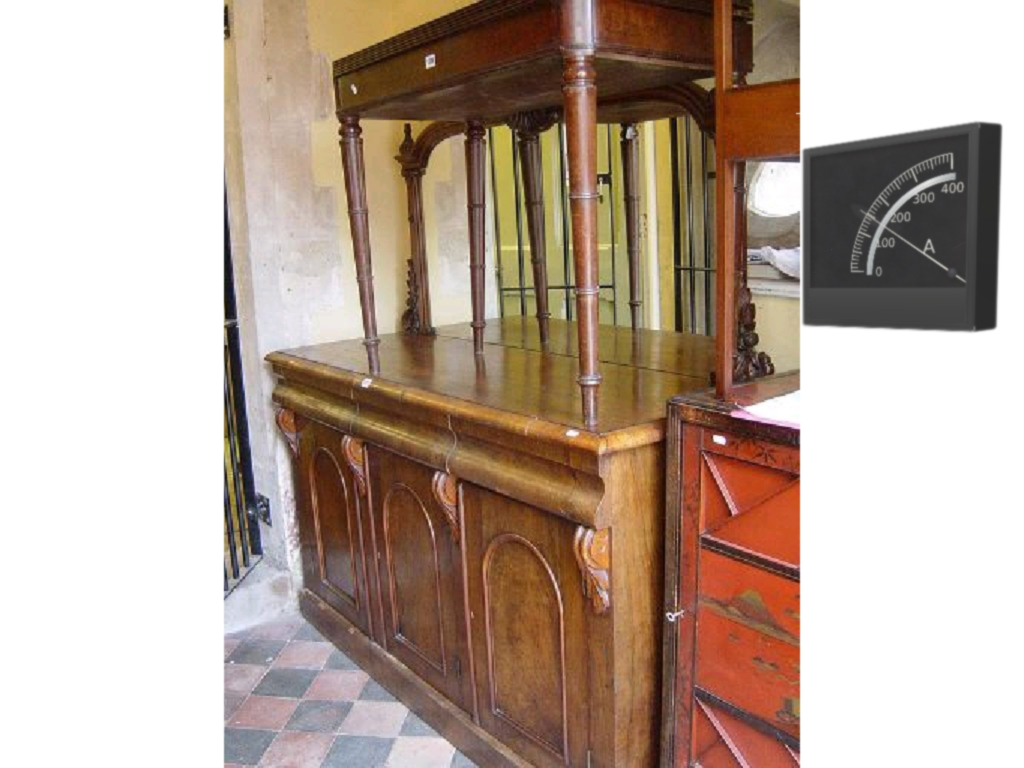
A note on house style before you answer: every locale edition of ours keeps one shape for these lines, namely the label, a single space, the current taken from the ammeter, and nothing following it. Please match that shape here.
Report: 150 A
